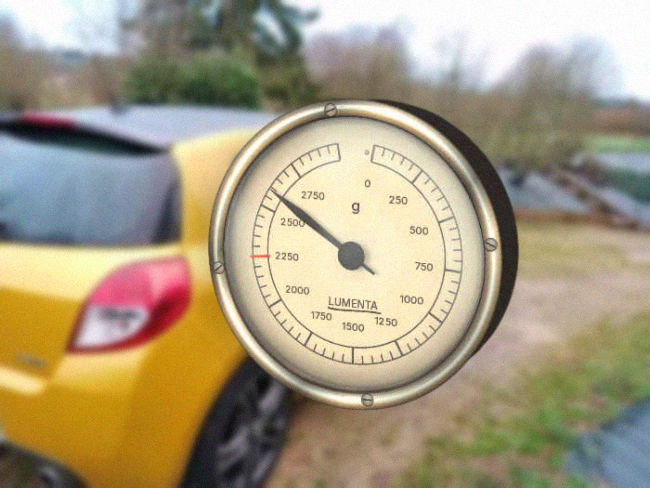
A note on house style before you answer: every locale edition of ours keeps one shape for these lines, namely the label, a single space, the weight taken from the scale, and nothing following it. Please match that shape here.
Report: 2600 g
